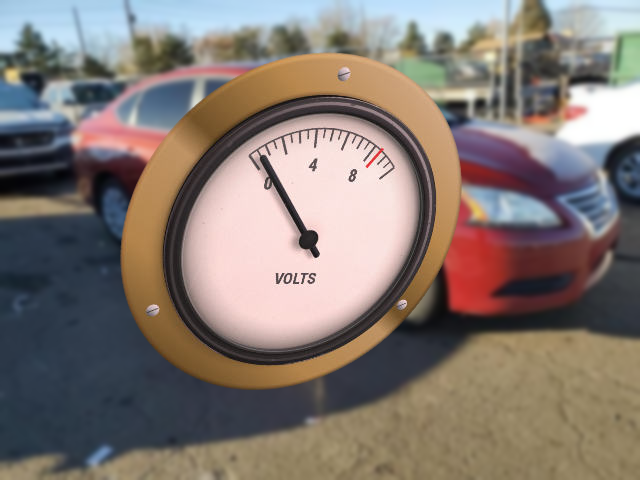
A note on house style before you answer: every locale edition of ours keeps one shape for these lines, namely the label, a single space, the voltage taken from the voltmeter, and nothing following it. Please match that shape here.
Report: 0.5 V
